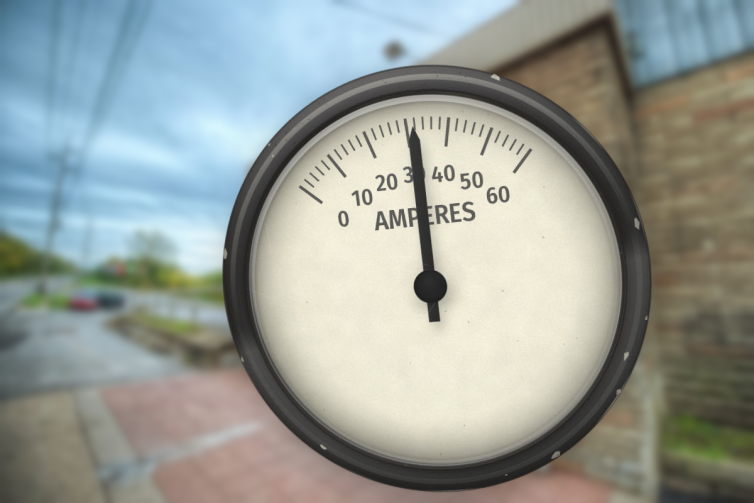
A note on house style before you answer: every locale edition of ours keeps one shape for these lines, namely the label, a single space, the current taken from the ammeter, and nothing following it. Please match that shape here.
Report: 32 A
